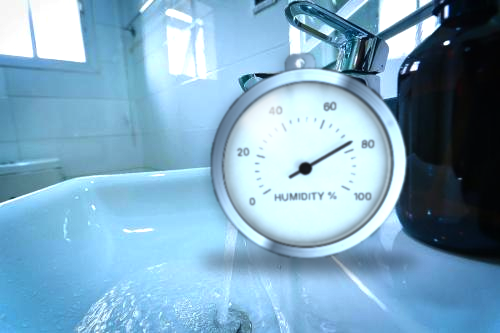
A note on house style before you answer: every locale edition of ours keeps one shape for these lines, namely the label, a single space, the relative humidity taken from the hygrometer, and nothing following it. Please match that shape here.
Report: 76 %
